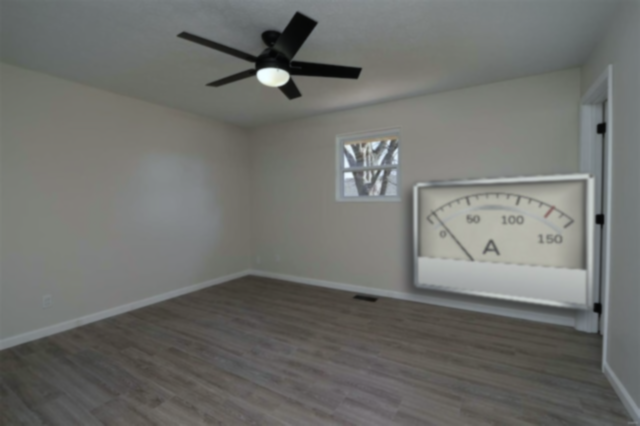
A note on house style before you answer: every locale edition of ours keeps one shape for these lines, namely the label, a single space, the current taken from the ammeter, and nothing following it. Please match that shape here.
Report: 10 A
